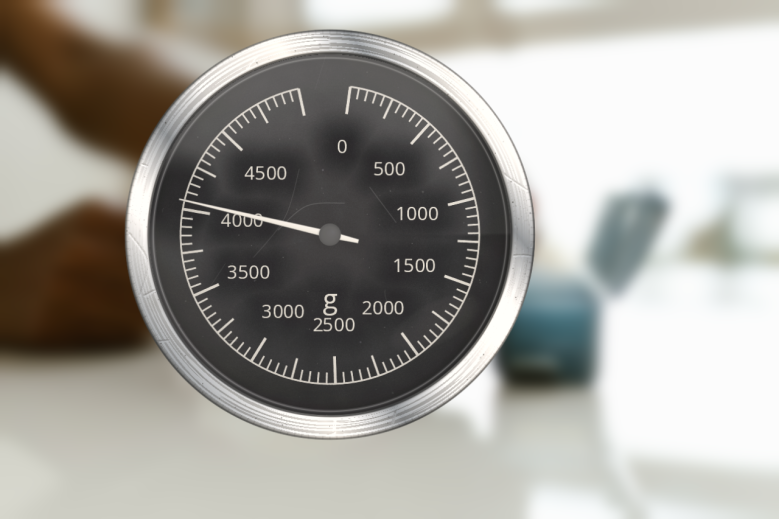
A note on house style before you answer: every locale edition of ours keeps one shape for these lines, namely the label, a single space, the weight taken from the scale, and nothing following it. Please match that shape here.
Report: 4050 g
